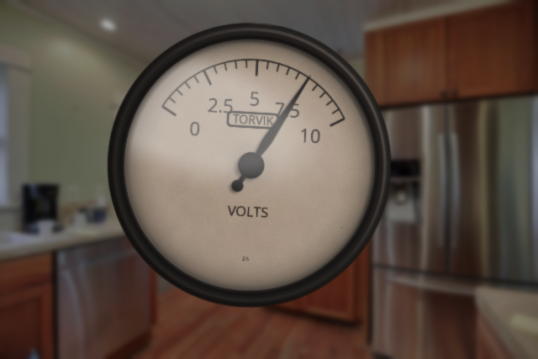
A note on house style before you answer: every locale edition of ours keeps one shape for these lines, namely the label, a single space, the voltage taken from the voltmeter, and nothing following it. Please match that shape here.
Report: 7.5 V
